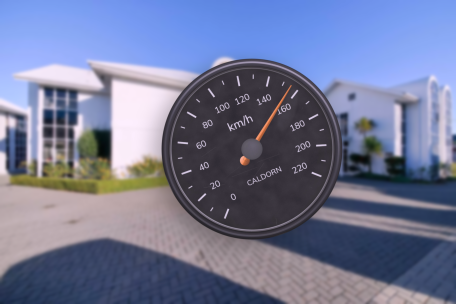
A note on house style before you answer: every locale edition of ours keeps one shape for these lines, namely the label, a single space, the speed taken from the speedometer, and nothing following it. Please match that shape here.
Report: 155 km/h
